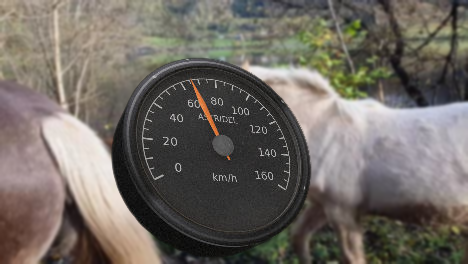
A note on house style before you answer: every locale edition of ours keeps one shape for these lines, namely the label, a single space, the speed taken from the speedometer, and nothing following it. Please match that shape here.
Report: 65 km/h
